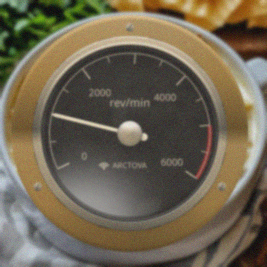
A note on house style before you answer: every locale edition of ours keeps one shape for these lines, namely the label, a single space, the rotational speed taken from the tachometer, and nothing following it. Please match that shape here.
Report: 1000 rpm
